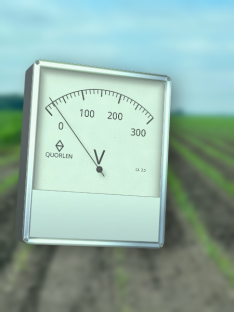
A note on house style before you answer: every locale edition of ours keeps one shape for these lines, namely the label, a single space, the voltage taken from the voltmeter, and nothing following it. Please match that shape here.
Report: 20 V
